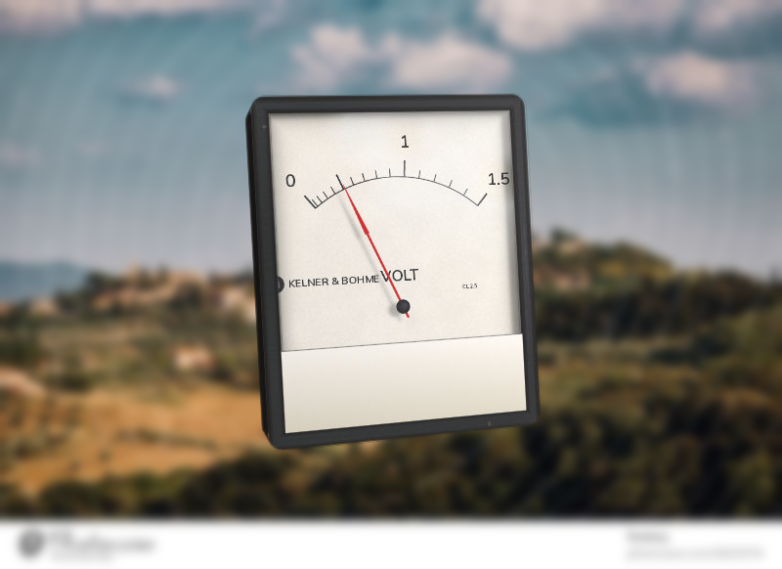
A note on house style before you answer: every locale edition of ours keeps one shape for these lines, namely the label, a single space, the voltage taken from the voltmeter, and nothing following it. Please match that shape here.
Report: 0.5 V
